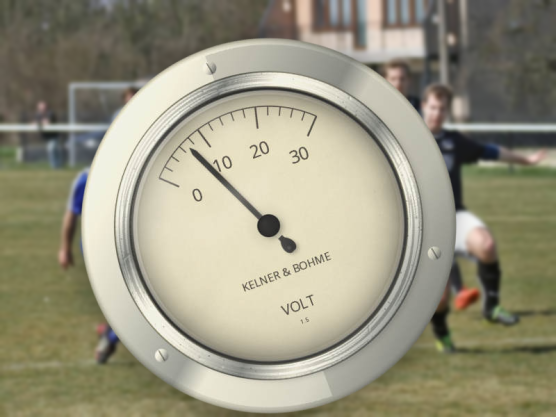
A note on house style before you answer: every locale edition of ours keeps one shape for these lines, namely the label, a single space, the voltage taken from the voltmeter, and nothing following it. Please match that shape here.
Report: 7 V
